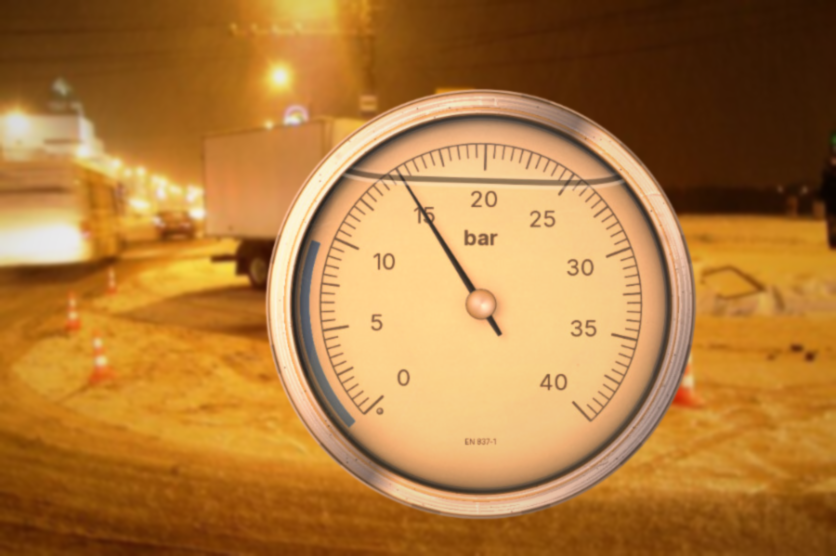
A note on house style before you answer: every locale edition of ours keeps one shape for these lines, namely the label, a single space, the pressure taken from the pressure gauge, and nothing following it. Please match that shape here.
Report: 15 bar
